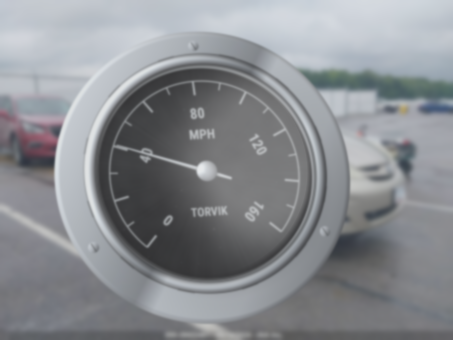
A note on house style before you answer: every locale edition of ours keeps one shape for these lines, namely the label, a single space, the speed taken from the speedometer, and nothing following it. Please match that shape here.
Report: 40 mph
